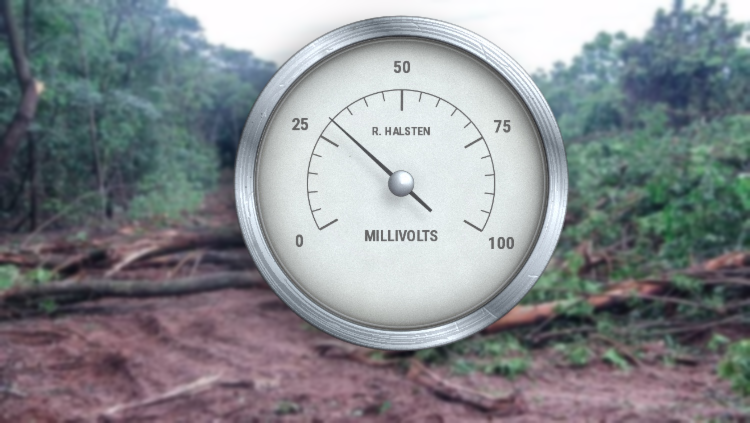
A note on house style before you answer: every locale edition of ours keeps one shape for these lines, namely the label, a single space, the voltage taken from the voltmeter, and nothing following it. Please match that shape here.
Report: 30 mV
